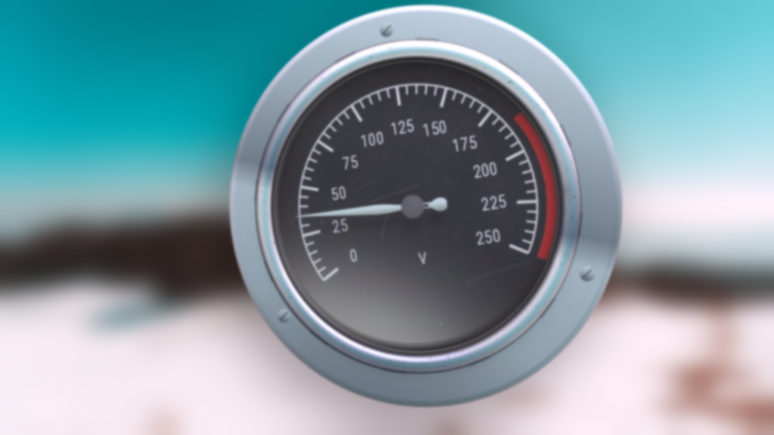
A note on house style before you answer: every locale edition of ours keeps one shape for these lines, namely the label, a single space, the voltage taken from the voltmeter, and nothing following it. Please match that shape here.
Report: 35 V
